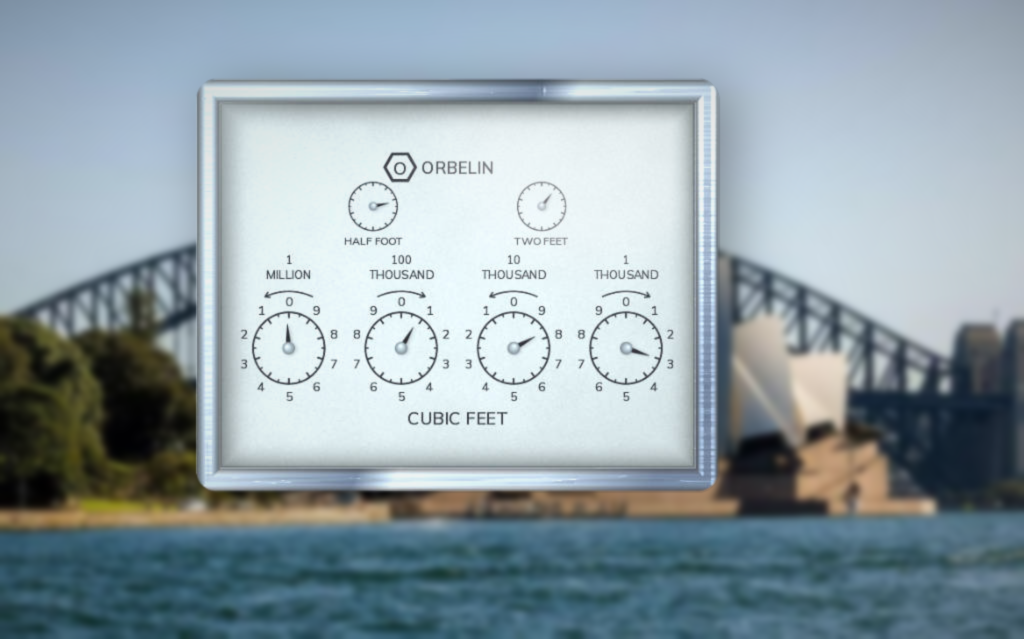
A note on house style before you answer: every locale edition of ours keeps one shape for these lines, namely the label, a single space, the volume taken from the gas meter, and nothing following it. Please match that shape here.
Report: 8300 ft³
